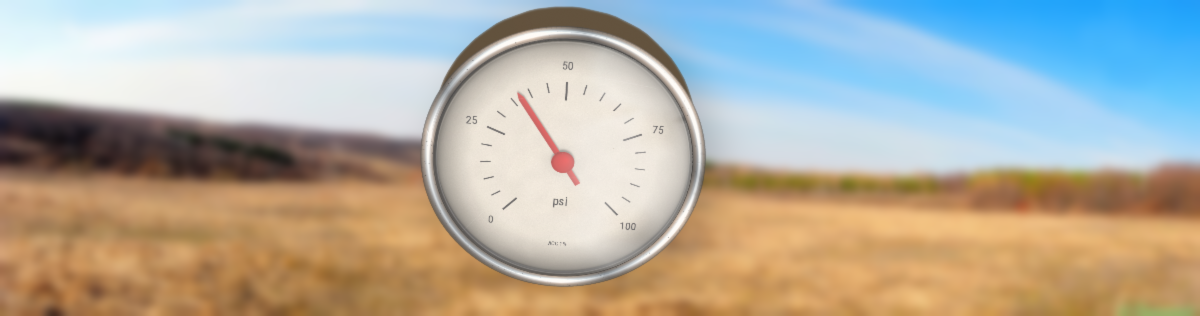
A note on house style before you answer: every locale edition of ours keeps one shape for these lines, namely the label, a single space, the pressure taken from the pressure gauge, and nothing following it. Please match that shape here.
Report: 37.5 psi
